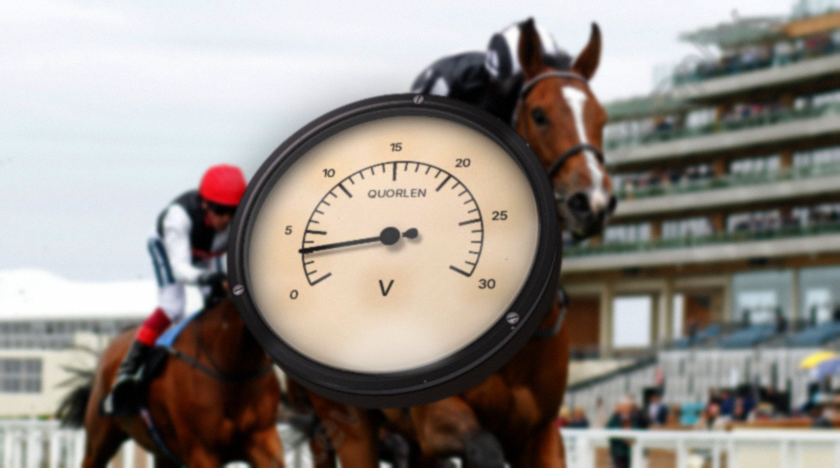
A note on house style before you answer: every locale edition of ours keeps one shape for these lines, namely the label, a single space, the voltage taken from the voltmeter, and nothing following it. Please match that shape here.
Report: 3 V
